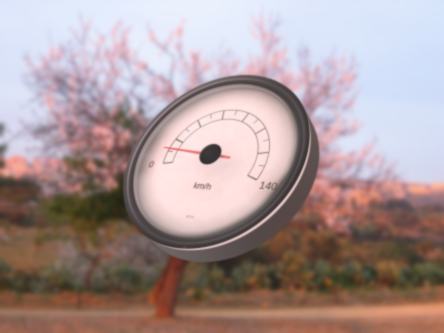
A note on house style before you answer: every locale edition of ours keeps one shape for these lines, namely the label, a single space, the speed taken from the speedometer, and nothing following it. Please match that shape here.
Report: 10 km/h
